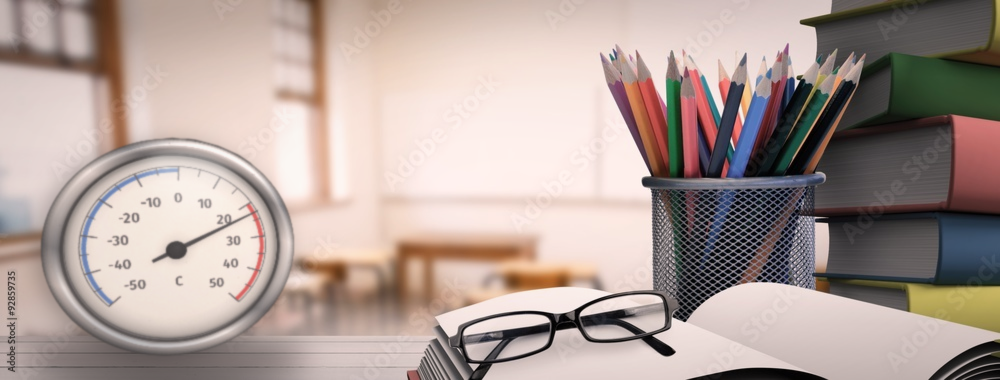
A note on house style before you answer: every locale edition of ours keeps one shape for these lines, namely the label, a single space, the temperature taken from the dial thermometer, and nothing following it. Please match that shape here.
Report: 22.5 °C
